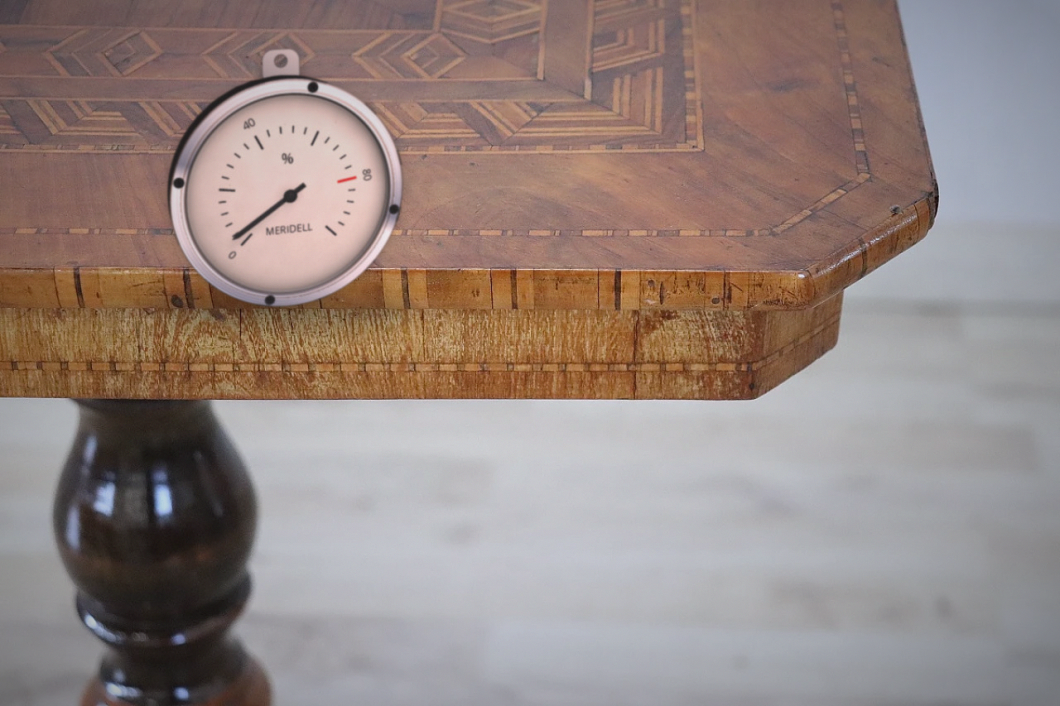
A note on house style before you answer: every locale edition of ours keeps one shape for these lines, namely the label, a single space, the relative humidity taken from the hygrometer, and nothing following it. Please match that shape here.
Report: 4 %
